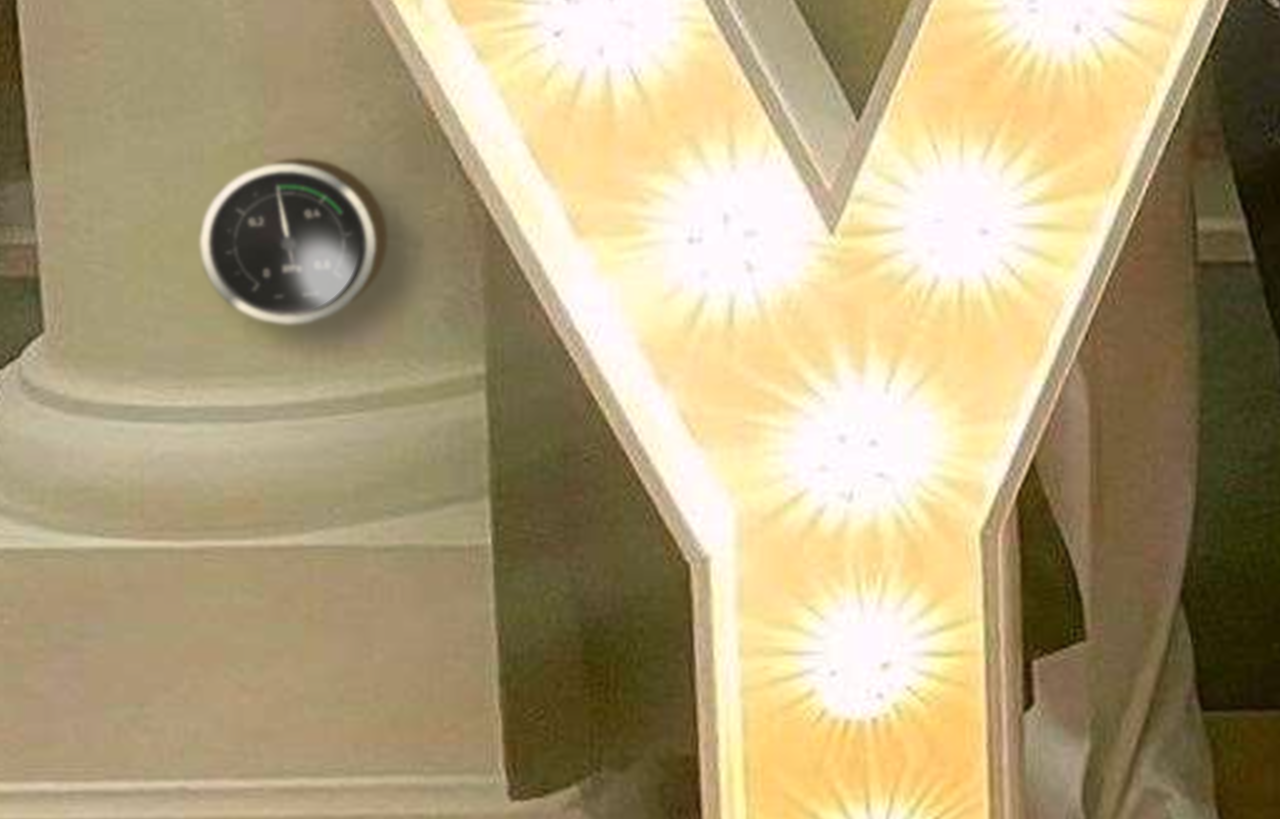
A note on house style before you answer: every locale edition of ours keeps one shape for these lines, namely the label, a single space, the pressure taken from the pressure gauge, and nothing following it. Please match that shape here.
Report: 0.3 MPa
